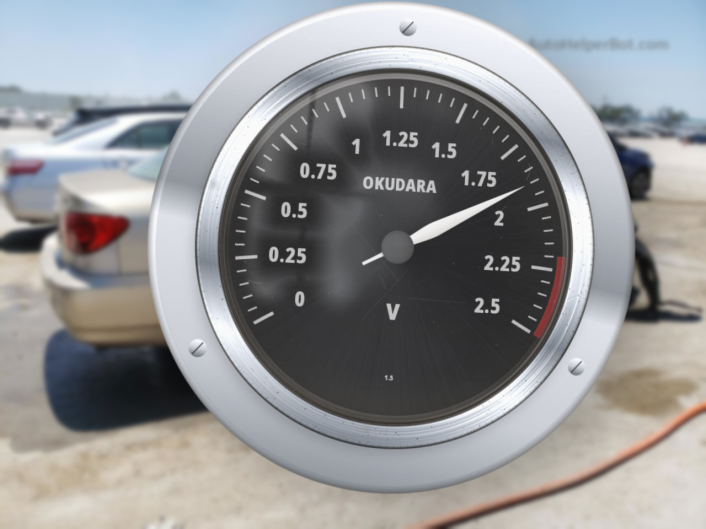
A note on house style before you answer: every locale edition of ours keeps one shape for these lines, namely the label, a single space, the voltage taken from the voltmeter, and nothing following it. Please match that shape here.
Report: 1.9 V
